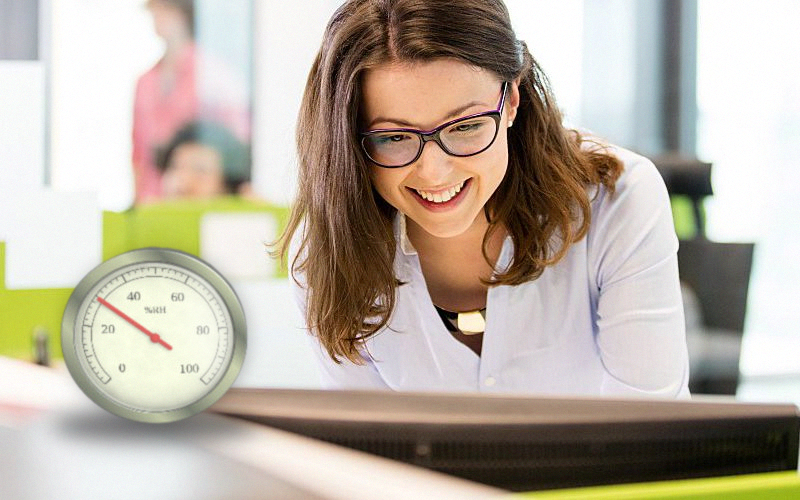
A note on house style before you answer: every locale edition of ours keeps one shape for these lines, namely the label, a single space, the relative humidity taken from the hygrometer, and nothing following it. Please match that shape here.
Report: 30 %
